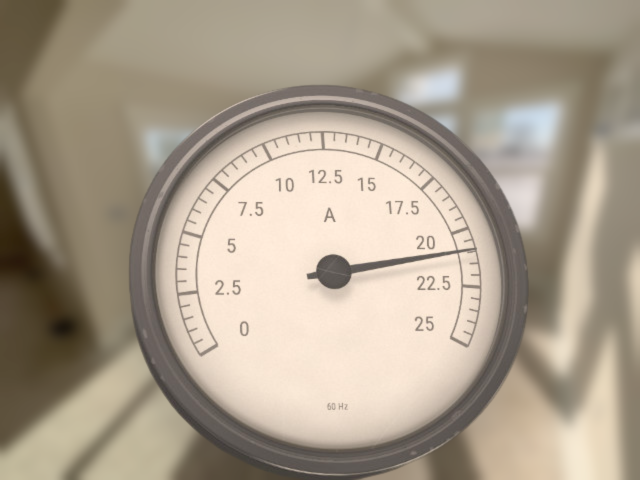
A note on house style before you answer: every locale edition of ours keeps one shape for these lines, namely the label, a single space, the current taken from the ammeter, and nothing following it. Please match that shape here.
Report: 21 A
